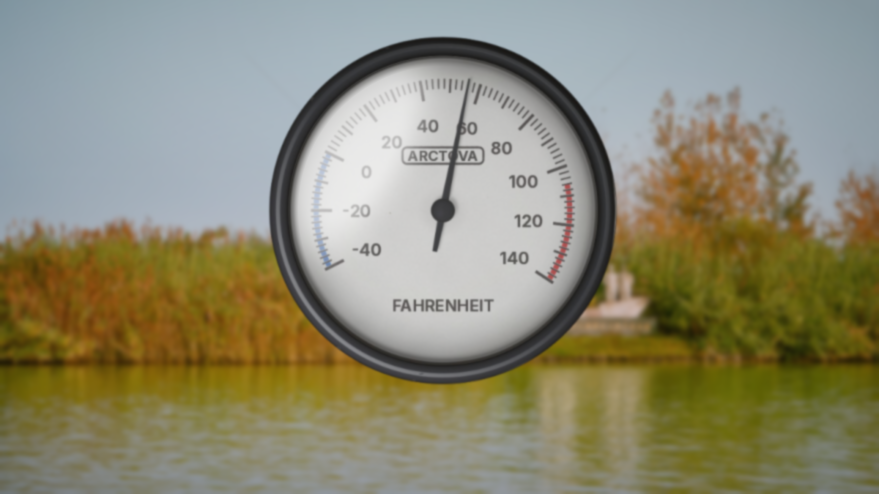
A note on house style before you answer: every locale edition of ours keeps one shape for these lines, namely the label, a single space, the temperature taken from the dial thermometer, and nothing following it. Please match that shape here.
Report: 56 °F
